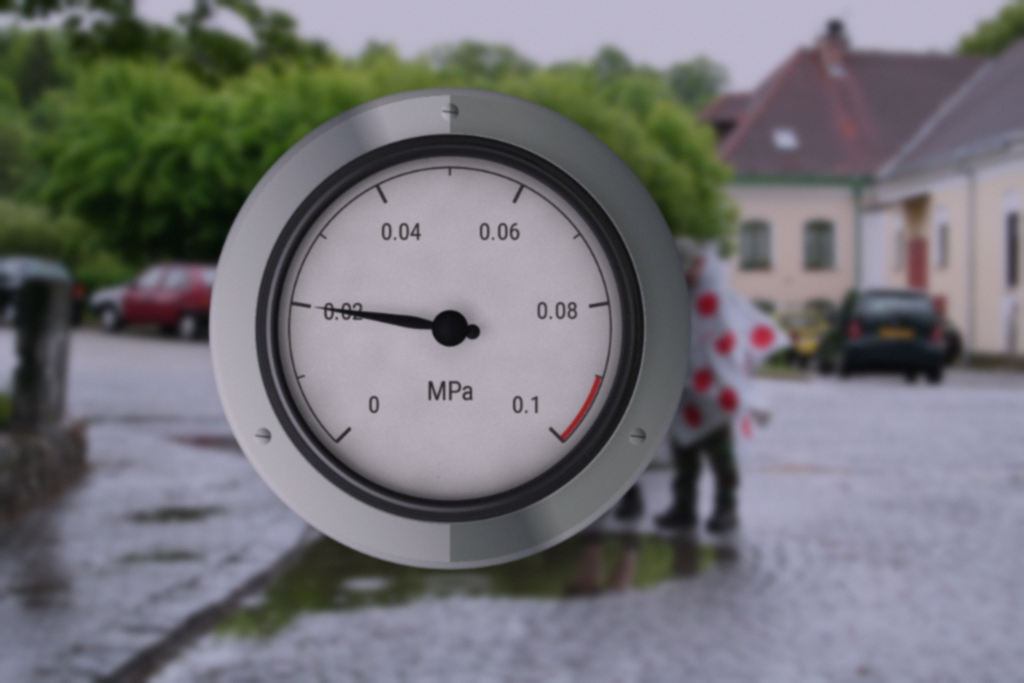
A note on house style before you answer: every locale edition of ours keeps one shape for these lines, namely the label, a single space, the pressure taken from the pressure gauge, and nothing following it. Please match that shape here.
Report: 0.02 MPa
